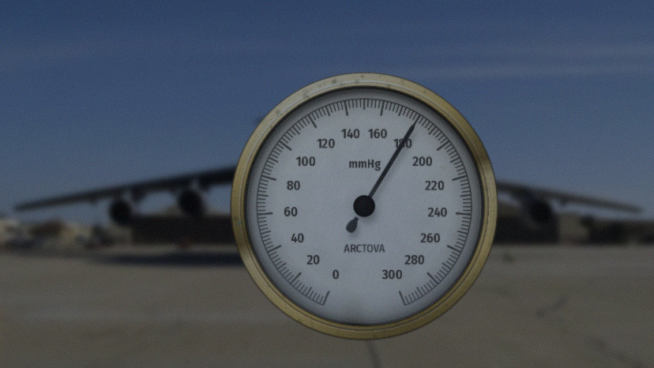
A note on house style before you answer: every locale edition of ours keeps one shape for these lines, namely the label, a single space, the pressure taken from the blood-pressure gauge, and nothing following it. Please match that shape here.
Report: 180 mmHg
